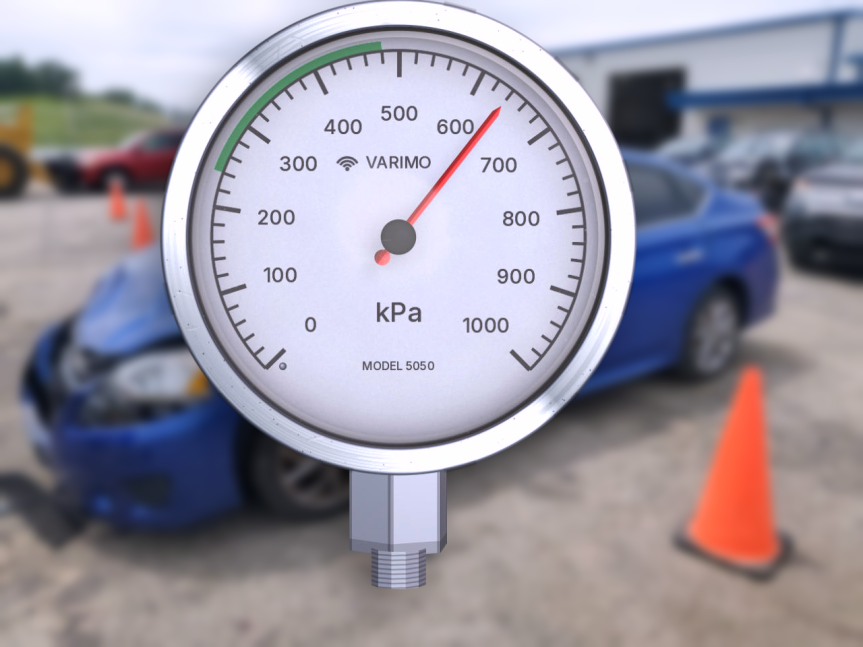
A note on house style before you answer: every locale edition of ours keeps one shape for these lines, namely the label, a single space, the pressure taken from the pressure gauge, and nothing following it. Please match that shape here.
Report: 640 kPa
